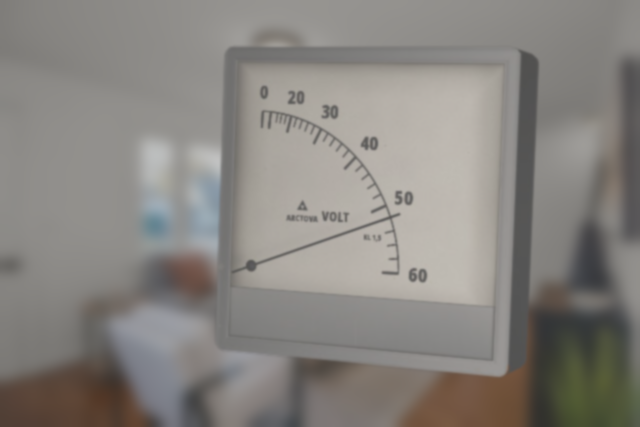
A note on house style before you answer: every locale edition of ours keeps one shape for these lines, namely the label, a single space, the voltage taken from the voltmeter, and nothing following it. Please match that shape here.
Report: 52 V
